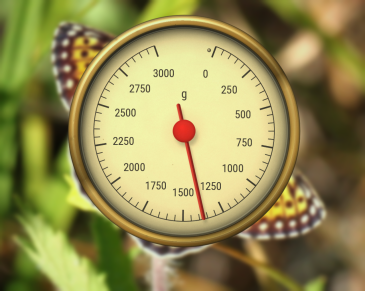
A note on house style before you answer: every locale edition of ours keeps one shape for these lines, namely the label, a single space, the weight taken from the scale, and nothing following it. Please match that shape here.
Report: 1375 g
